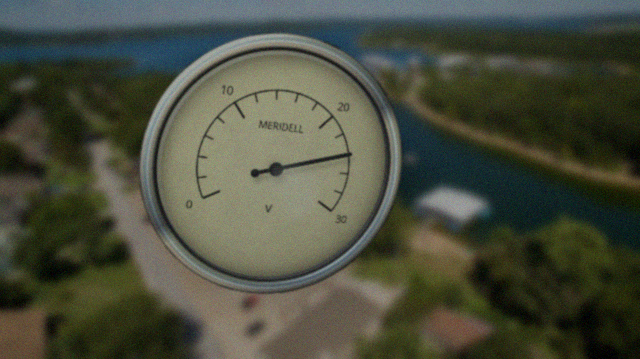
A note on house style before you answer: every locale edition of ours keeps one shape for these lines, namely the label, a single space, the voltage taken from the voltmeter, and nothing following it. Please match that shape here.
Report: 24 V
